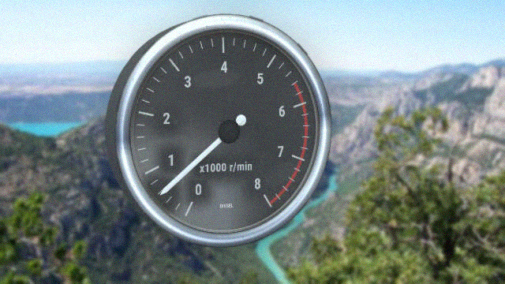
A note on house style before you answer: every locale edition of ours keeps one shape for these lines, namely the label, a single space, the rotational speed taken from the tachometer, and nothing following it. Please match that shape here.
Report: 600 rpm
